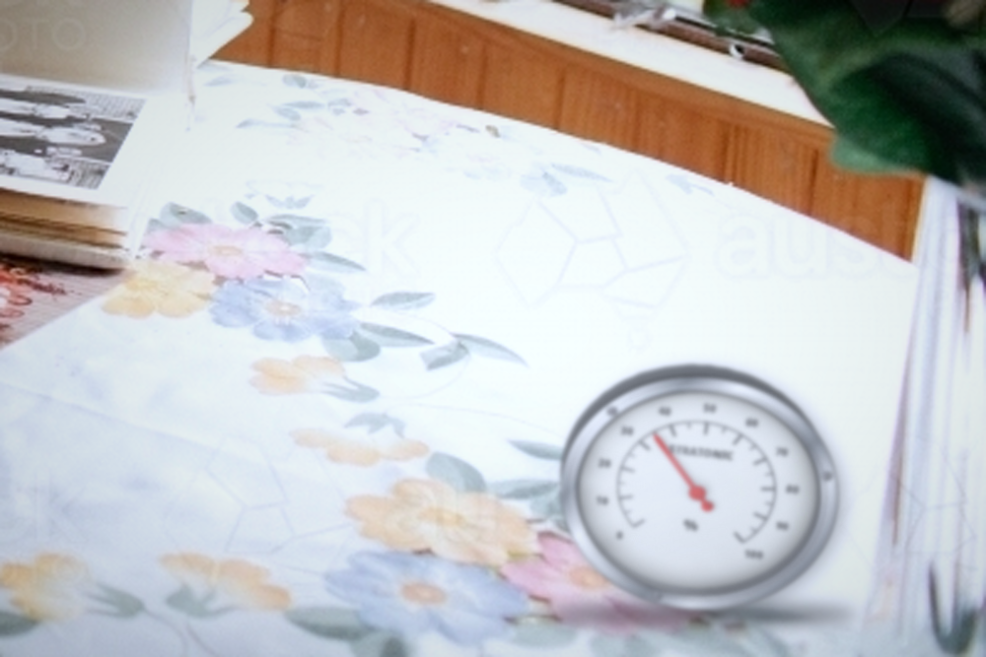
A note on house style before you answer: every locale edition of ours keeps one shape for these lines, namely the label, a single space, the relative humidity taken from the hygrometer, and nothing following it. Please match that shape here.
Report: 35 %
